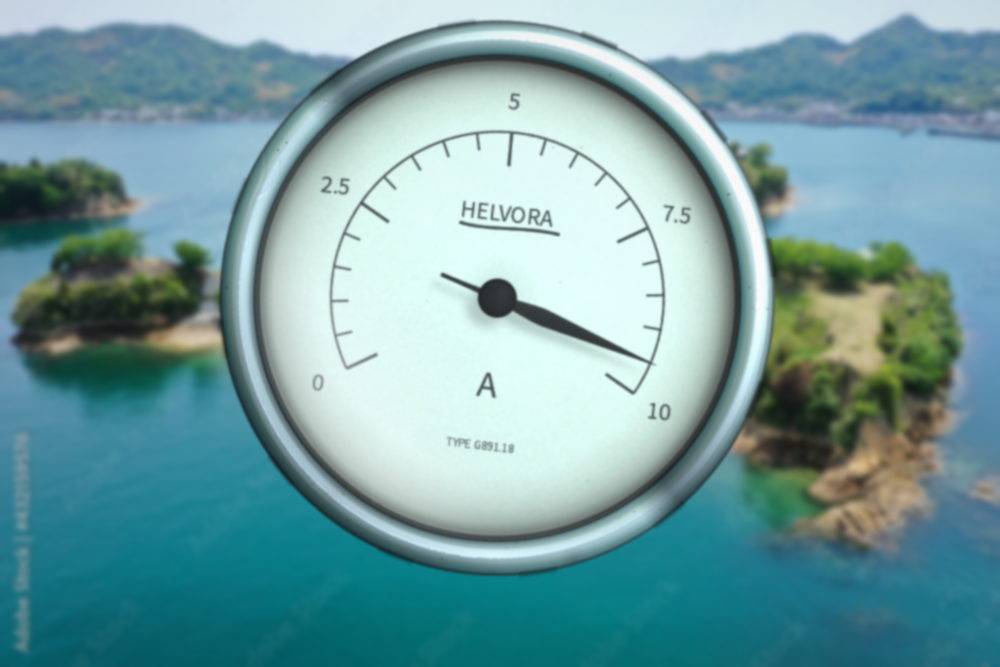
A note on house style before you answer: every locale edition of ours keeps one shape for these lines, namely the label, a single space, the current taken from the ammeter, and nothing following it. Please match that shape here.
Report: 9.5 A
